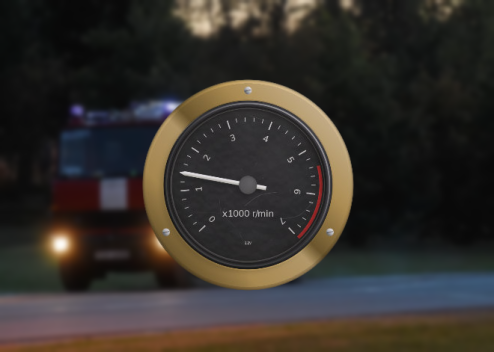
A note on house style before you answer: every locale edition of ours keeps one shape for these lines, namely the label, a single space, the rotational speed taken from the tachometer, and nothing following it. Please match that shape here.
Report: 1400 rpm
